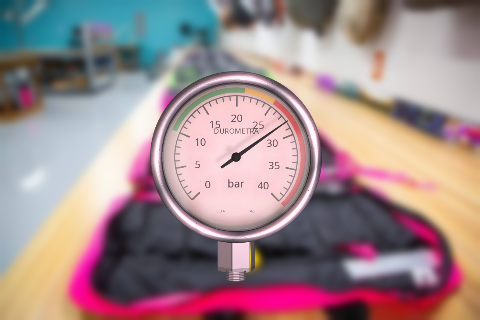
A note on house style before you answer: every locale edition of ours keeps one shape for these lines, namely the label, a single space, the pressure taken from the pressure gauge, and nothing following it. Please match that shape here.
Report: 28 bar
